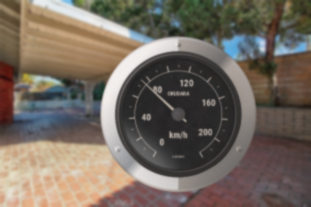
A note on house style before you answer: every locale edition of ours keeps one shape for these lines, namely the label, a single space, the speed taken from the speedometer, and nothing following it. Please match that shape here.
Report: 75 km/h
